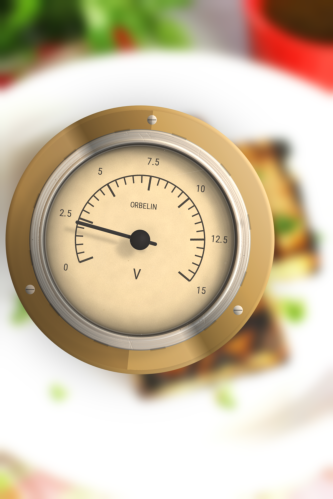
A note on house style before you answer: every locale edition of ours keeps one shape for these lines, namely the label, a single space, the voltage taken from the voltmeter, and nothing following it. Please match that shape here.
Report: 2.25 V
